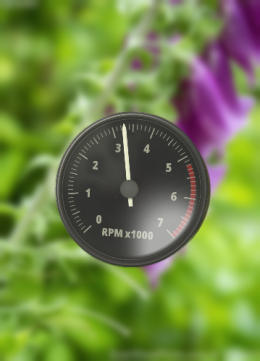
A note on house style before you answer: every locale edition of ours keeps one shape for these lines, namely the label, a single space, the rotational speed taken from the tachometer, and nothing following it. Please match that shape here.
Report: 3300 rpm
